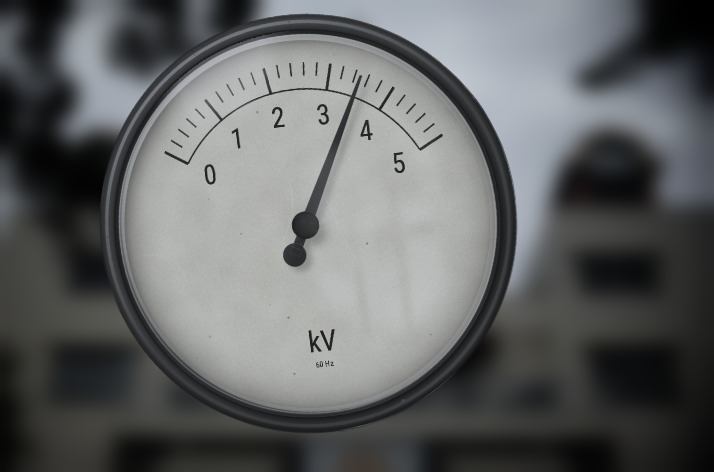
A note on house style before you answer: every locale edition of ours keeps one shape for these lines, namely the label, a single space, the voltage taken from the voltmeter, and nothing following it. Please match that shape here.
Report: 3.5 kV
